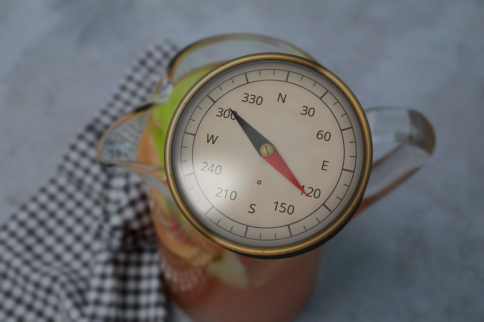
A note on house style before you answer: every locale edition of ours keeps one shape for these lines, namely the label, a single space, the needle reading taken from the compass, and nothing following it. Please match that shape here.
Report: 125 °
